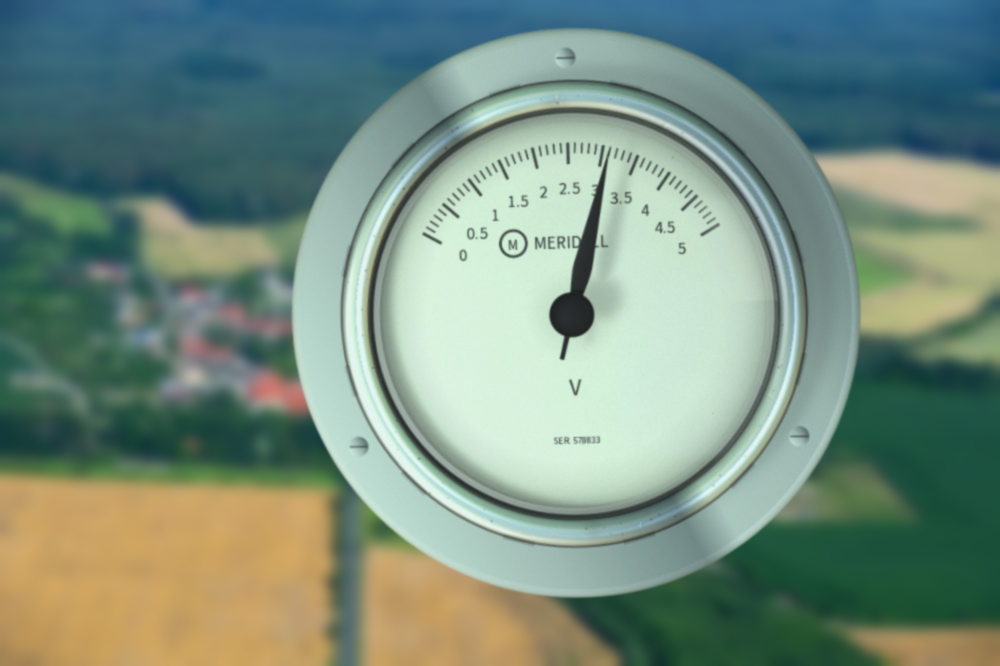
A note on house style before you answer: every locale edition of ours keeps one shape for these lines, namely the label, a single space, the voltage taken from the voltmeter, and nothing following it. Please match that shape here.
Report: 3.1 V
